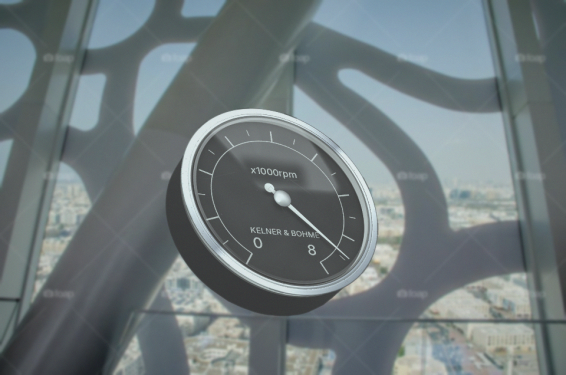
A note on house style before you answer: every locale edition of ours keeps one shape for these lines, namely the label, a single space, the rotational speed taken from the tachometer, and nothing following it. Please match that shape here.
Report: 7500 rpm
